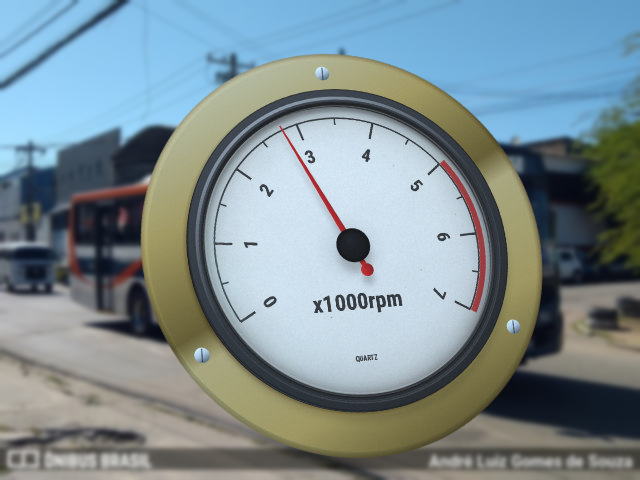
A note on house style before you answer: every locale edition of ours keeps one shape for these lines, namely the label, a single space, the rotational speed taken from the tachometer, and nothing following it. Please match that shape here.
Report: 2750 rpm
